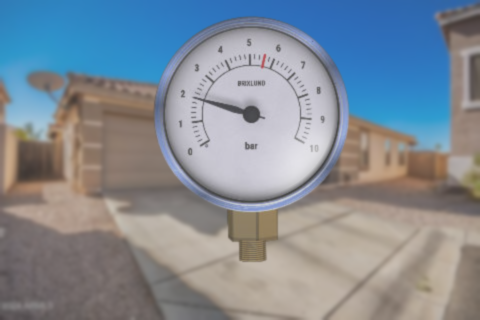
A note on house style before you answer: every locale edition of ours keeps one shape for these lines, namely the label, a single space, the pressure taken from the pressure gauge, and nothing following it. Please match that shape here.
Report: 2 bar
